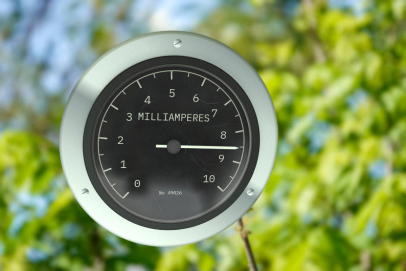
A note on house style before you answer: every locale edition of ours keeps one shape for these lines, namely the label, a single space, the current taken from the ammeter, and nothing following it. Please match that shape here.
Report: 8.5 mA
